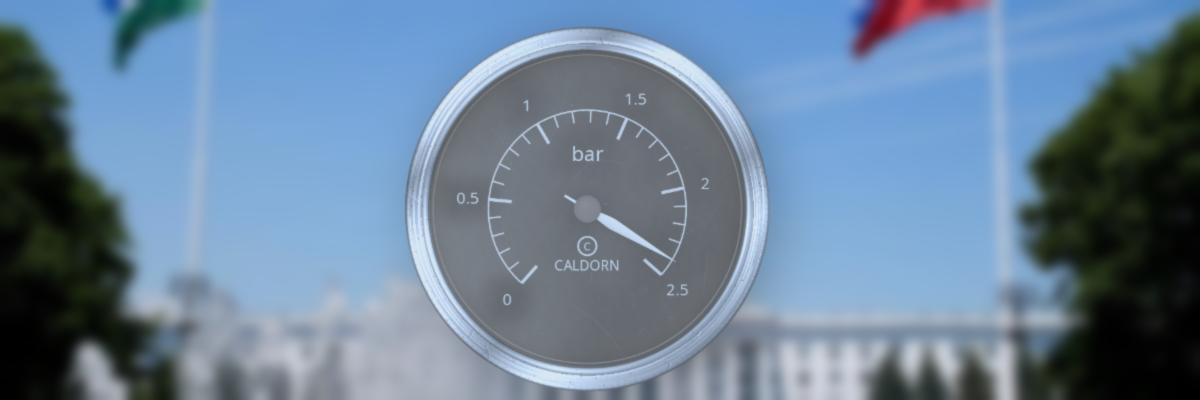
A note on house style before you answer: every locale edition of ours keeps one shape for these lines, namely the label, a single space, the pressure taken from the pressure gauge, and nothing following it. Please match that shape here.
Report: 2.4 bar
